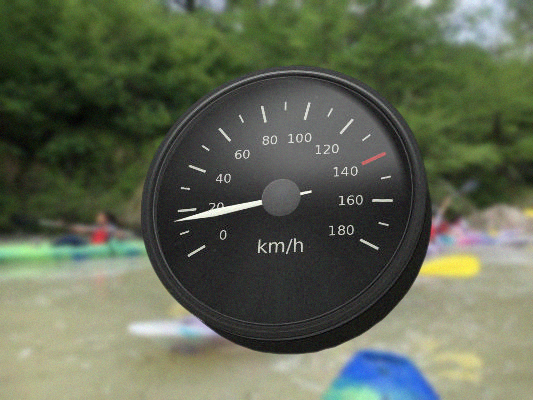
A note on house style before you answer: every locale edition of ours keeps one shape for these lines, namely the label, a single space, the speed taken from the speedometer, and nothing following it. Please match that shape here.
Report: 15 km/h
